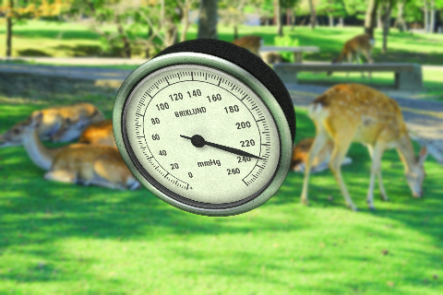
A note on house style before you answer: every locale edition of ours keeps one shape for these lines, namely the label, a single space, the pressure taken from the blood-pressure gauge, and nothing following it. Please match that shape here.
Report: 230 mmHg
